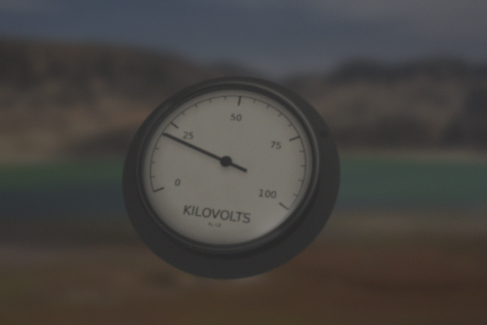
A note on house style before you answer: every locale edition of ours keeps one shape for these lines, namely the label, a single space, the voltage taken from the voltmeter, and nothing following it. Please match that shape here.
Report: 20 kV
